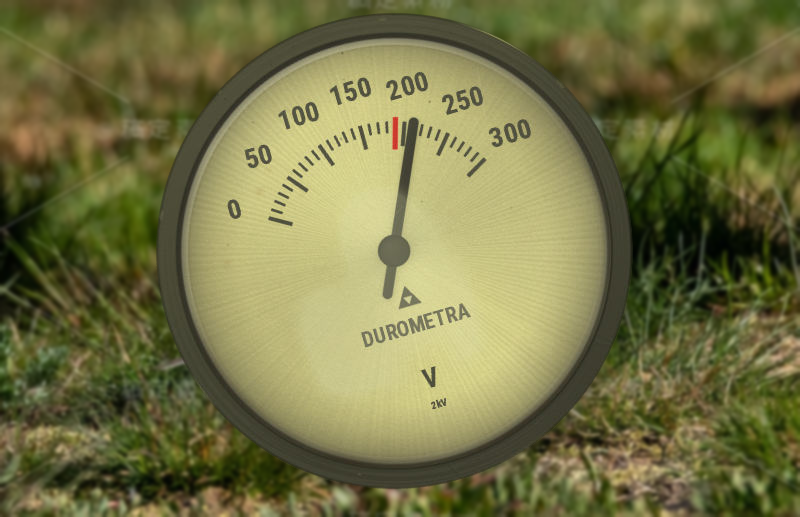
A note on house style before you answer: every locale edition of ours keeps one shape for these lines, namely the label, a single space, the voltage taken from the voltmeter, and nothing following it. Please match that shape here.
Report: 210 V
